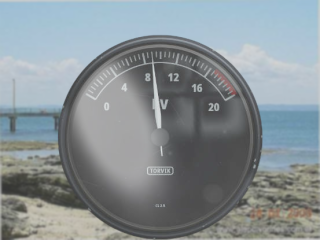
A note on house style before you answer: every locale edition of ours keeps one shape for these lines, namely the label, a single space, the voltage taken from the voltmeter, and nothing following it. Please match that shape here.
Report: 9 kV
